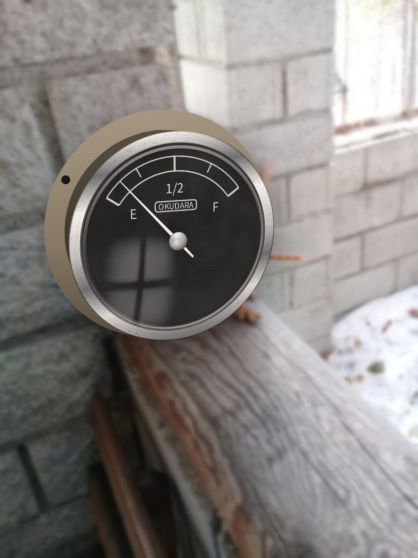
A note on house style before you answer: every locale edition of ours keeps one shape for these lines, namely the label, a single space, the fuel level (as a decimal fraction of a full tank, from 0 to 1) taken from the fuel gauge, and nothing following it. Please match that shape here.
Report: 0.125
